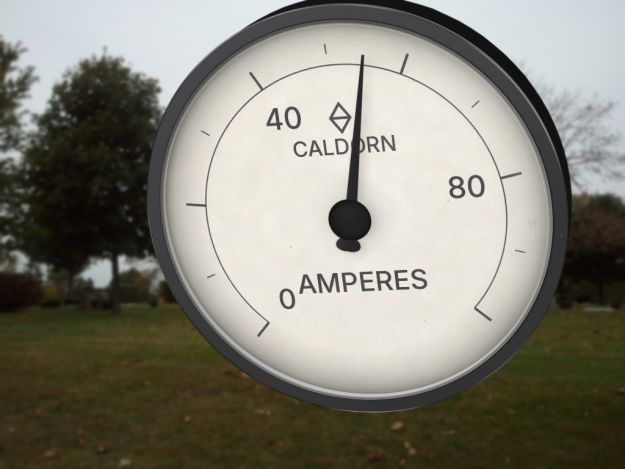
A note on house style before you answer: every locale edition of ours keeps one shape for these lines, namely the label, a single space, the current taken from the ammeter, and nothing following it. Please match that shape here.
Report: 55 A
